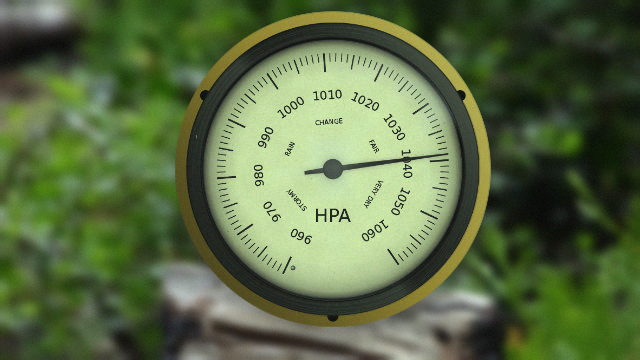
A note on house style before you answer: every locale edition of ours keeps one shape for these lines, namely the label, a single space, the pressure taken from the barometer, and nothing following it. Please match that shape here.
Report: 1039 hPa
